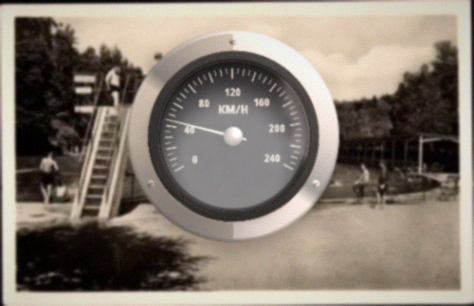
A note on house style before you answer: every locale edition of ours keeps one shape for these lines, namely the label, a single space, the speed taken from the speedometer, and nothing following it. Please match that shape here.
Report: 45 km/h
